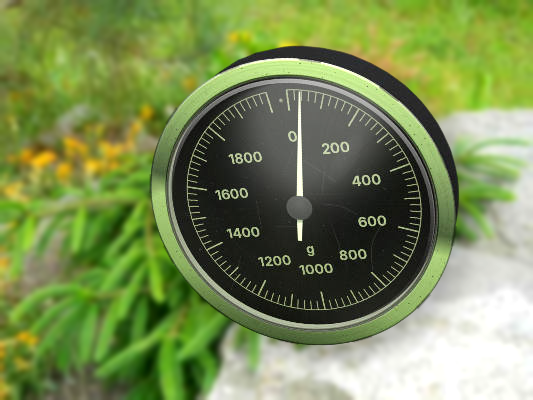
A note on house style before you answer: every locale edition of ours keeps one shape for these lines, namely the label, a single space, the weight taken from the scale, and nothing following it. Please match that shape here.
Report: 40 g
